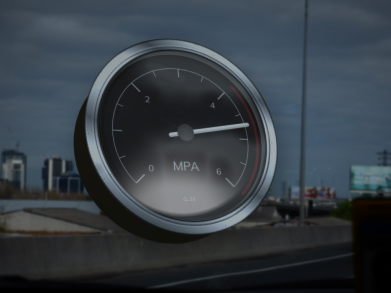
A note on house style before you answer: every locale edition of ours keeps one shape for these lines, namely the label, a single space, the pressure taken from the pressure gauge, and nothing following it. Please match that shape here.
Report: 4.75 MPa
